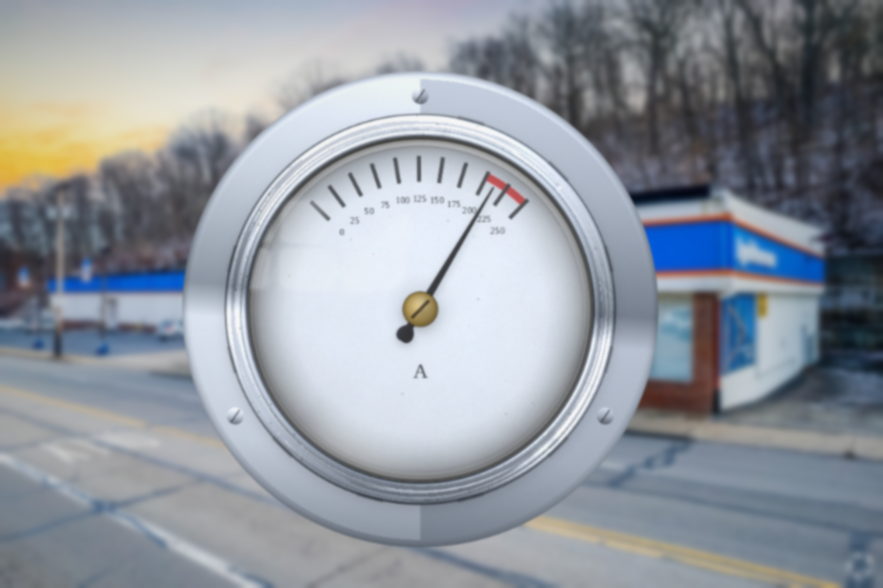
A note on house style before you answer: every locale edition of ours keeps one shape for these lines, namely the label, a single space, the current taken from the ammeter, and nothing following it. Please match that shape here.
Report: 212.5 A
